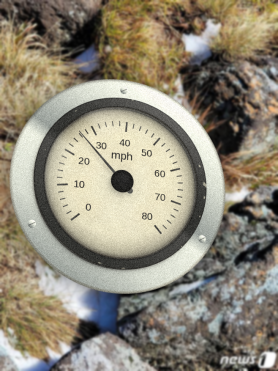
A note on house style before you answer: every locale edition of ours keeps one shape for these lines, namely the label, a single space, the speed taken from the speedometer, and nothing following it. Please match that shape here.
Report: 26 mph
